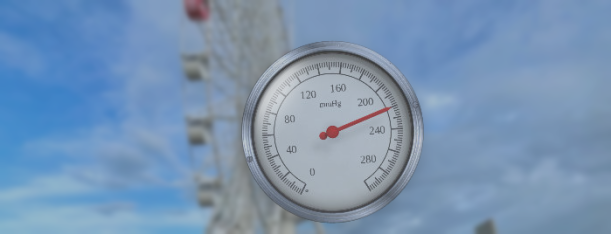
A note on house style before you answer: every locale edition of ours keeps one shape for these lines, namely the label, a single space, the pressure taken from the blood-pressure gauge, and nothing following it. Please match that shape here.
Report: 220 mmHg
